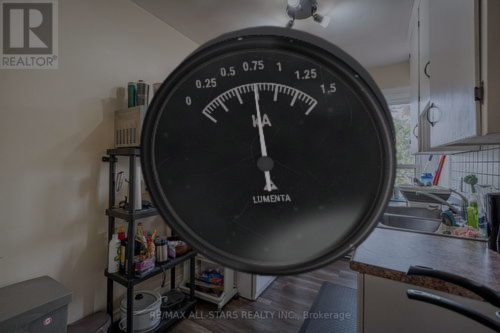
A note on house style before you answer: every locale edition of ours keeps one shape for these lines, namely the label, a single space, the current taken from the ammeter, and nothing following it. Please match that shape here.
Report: 0.75 kA
